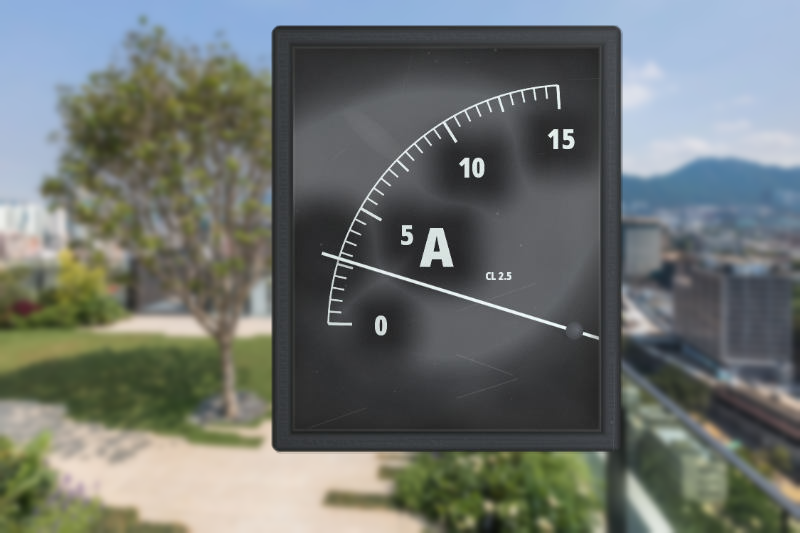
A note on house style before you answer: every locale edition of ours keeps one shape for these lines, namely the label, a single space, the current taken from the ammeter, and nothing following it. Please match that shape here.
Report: 2.75 A
